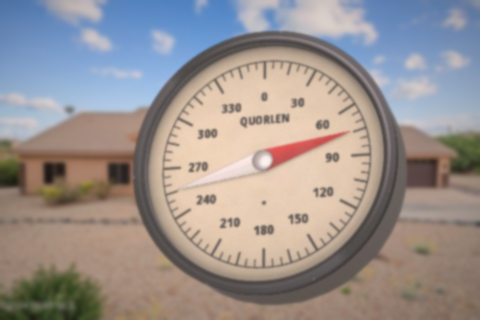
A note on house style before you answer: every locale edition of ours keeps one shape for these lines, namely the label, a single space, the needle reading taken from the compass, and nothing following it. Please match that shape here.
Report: 75 °
